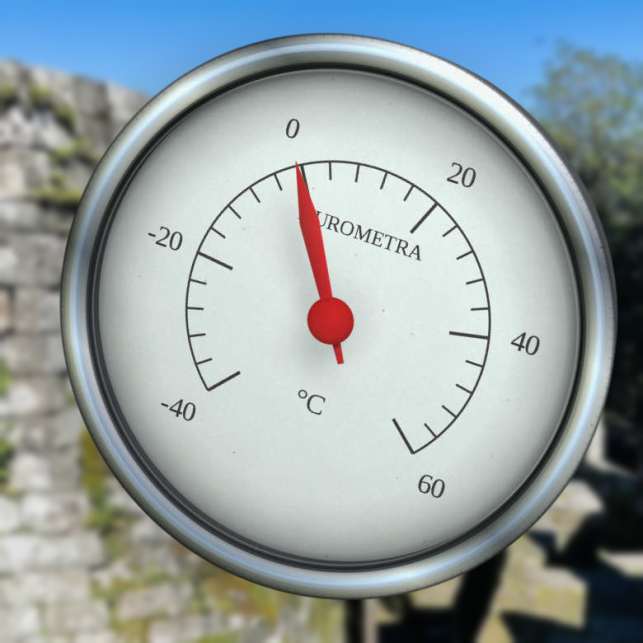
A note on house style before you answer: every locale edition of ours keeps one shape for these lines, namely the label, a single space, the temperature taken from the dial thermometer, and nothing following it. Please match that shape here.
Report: 0 °C
